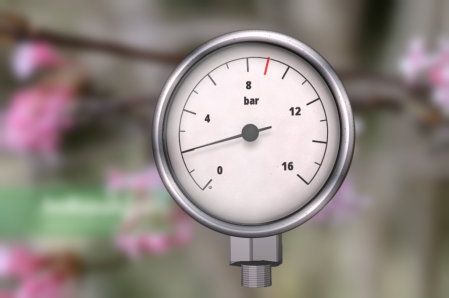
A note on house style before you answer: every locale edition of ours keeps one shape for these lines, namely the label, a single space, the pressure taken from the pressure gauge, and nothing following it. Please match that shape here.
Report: 2 bar
